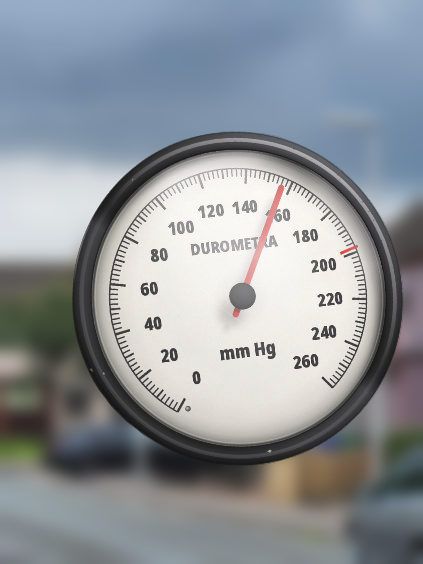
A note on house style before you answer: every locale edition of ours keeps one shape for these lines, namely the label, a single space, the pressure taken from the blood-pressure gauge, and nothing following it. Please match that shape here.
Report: 156 mmHg
